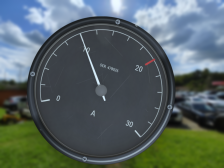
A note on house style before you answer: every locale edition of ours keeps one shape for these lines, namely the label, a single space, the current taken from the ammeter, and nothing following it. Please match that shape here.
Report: 10 A
